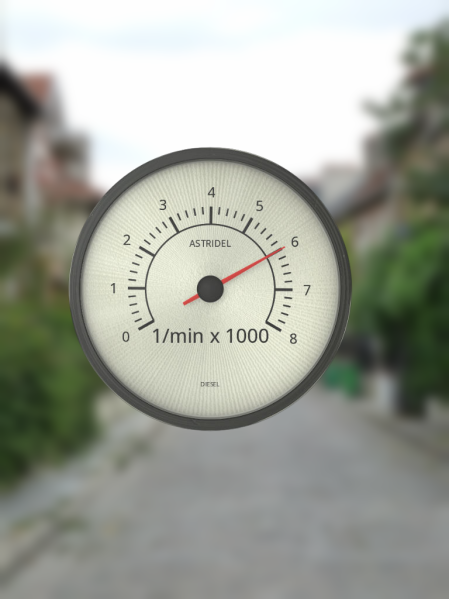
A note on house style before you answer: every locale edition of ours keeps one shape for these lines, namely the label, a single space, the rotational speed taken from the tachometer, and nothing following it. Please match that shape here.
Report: 6000 rpm
